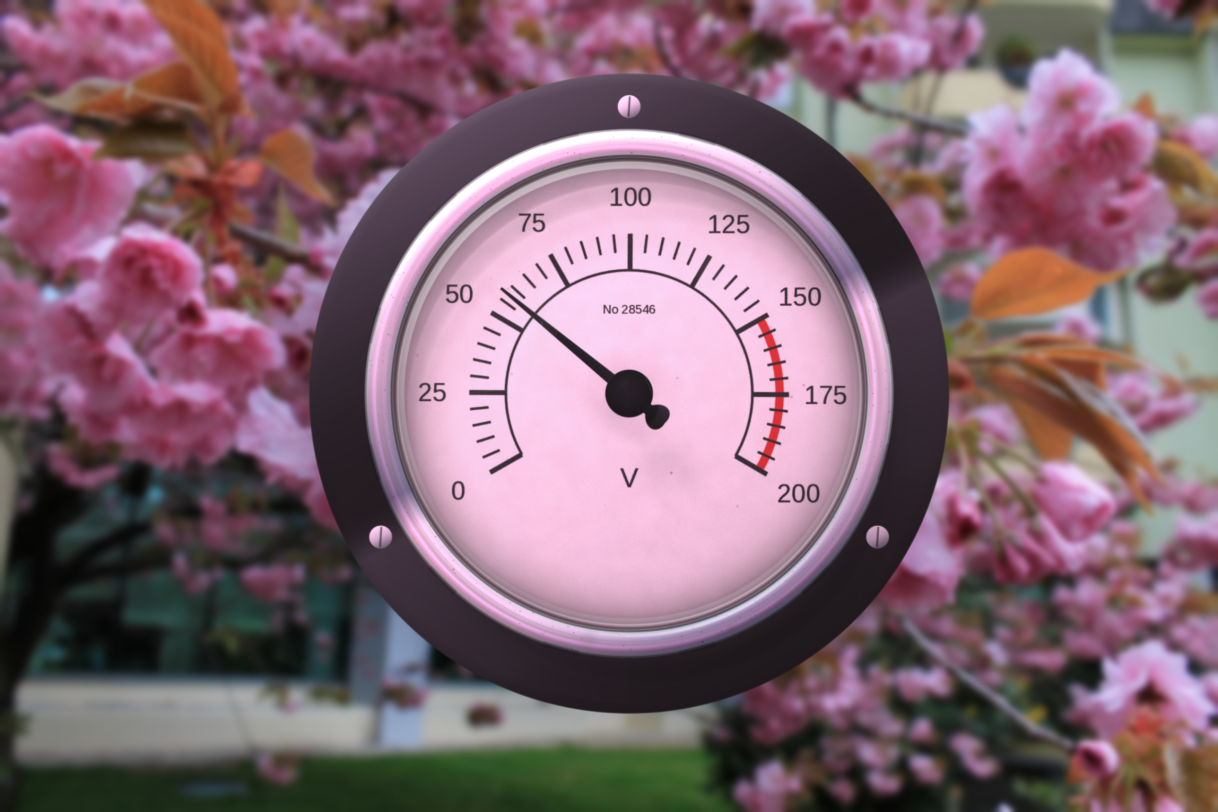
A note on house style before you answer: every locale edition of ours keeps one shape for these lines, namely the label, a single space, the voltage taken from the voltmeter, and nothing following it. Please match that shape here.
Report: 57.5 V
